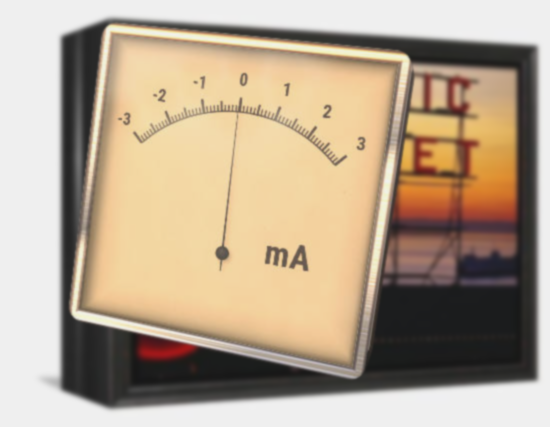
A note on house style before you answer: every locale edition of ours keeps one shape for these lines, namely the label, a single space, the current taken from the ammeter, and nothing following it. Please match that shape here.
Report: 0 mA
